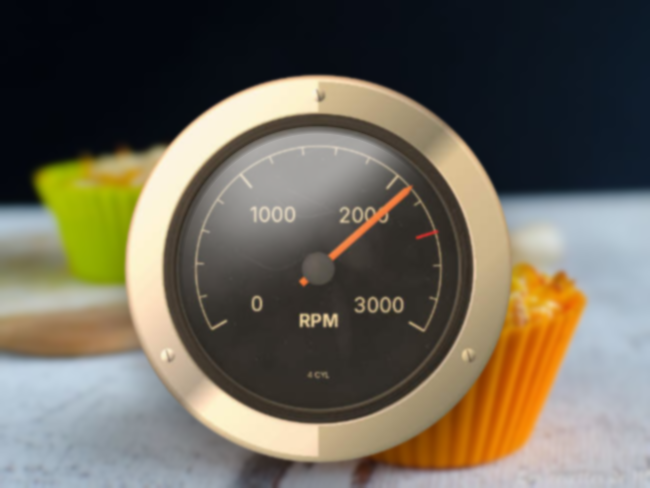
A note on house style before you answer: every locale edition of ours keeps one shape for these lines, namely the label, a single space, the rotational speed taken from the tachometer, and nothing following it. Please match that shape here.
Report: 2100 rpm
